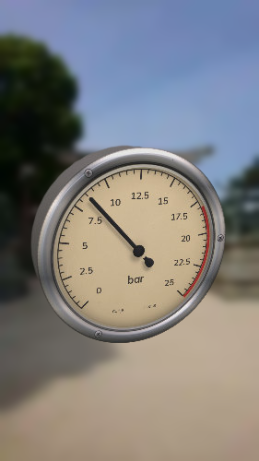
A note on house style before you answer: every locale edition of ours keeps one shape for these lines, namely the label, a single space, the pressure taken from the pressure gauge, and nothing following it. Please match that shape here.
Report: 8.5 bar
